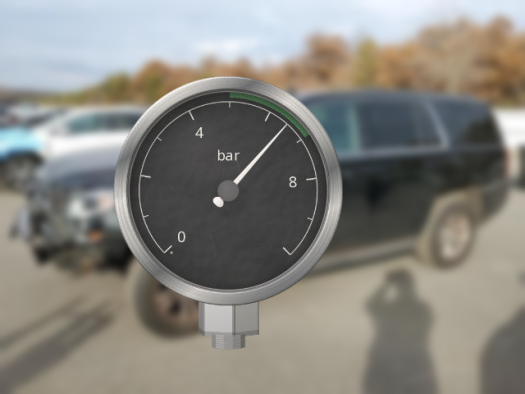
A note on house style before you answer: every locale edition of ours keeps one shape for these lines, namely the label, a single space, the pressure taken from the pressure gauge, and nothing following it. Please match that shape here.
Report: 6.5 bar
